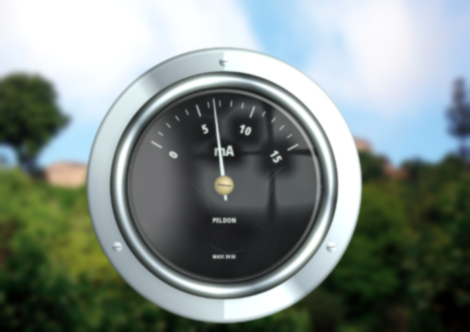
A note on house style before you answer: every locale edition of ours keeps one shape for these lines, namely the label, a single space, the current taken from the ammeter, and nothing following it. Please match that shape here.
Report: 6.5 mA
